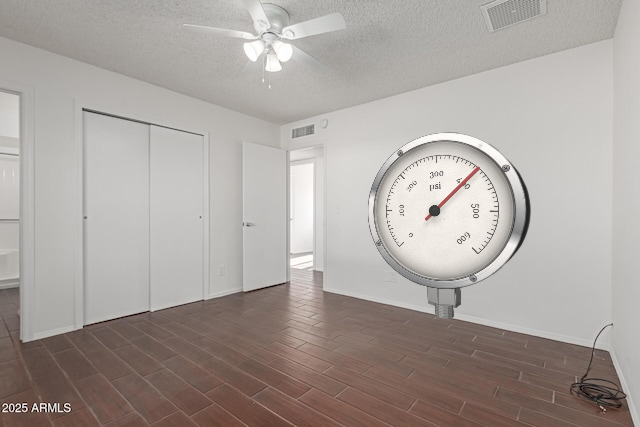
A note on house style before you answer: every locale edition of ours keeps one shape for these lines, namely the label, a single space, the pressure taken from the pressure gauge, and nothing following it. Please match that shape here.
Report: 400 psi
